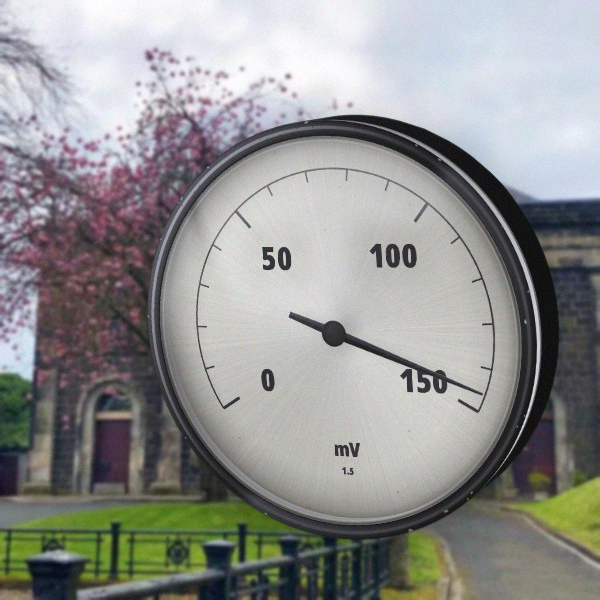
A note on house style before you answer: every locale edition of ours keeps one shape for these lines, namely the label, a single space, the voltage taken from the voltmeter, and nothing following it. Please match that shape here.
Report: 145 mV
